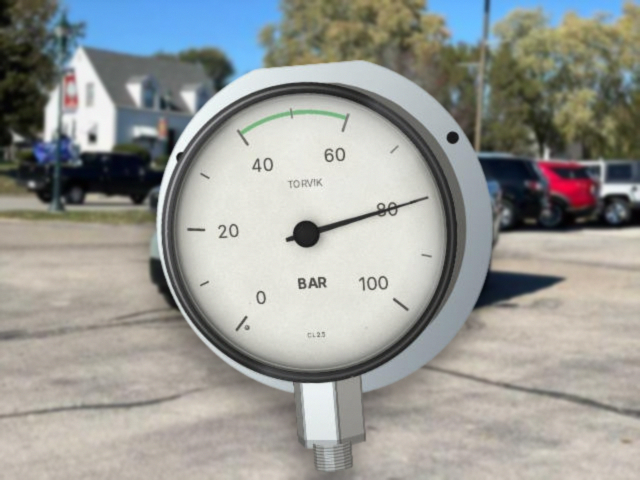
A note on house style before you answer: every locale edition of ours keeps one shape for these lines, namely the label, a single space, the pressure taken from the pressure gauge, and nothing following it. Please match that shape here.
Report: 80 bar
